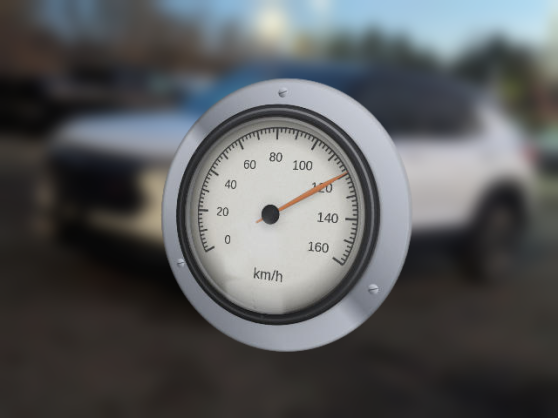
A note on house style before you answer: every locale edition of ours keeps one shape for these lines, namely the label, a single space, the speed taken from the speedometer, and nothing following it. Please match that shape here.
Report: 120 km/h
